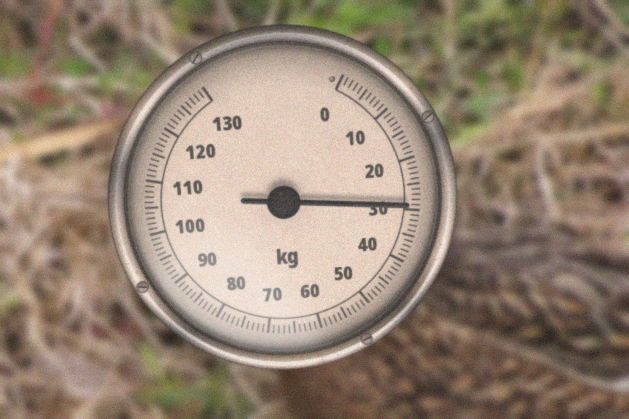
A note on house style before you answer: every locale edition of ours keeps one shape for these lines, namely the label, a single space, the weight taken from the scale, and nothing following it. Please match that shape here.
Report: 29 kg
